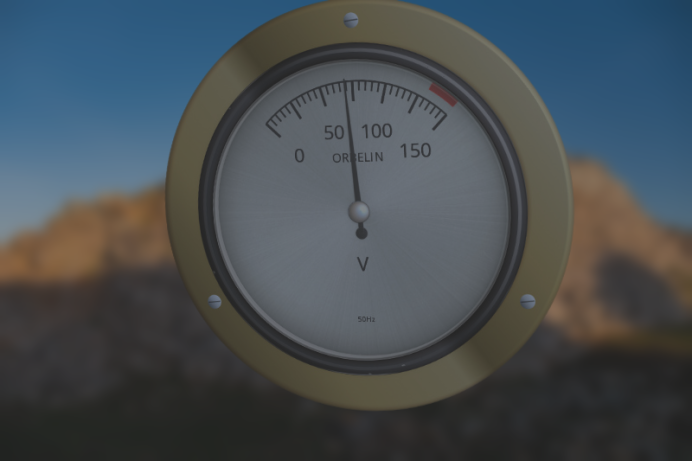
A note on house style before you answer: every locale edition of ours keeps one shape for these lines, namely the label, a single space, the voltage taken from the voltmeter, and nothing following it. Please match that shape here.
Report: 70 V
